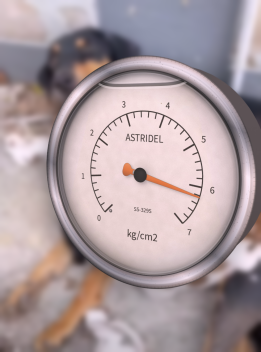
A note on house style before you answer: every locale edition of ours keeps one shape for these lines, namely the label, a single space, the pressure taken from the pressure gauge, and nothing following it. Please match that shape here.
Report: 6.2 kg/cm²
